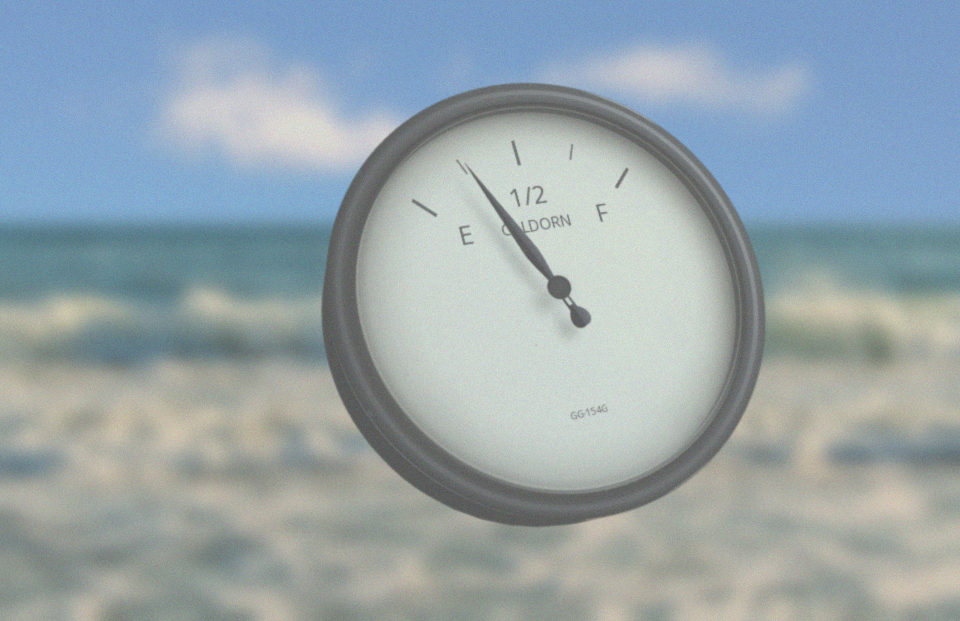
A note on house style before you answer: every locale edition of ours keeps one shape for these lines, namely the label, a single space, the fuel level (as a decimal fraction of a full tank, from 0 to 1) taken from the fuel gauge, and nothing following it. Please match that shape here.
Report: 0.25
